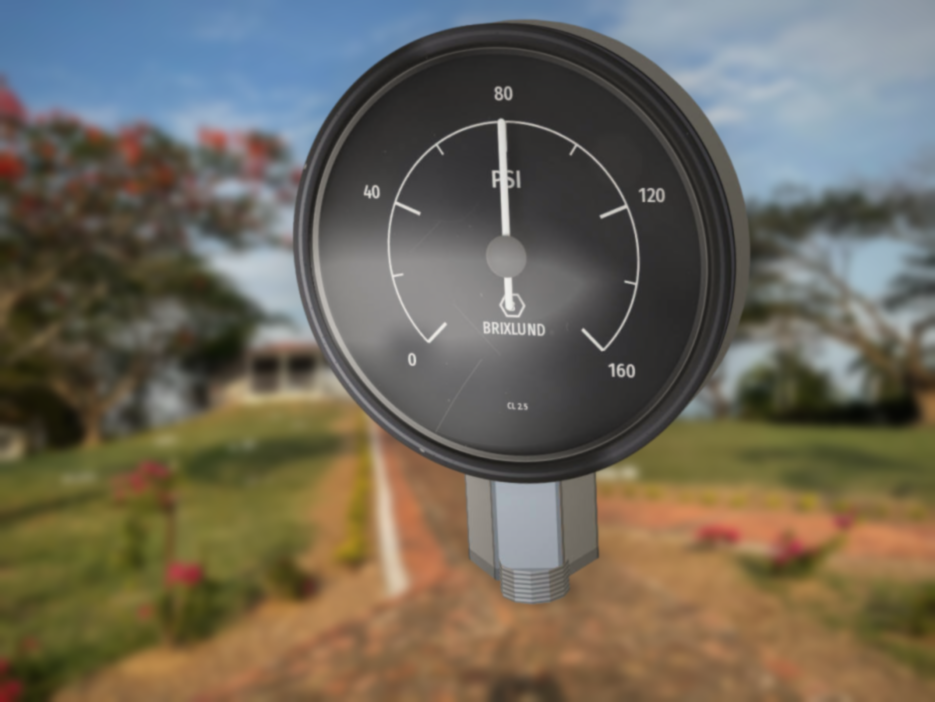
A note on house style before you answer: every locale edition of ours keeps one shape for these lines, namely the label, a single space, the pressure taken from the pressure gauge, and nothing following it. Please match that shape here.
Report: 80 psi
